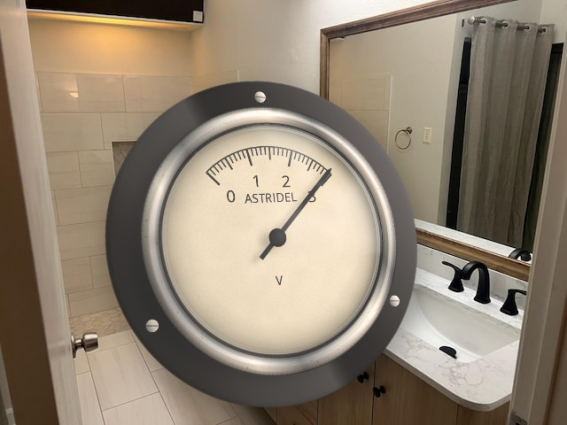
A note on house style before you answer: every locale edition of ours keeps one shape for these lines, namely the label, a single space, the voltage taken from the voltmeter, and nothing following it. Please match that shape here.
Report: 2.9 V
